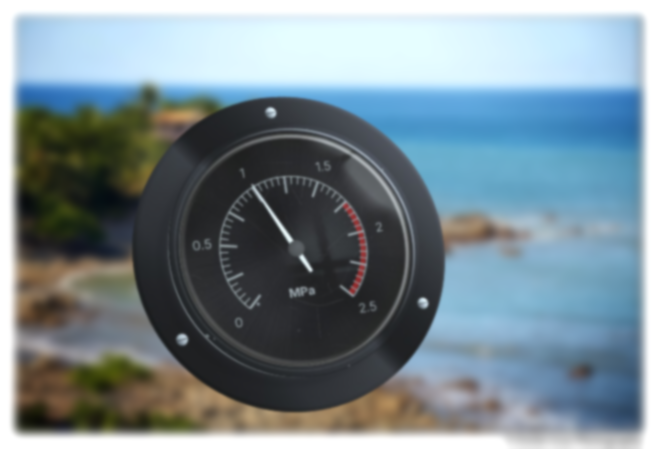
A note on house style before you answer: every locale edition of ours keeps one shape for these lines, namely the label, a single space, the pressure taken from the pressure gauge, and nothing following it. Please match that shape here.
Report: 1 MPa
